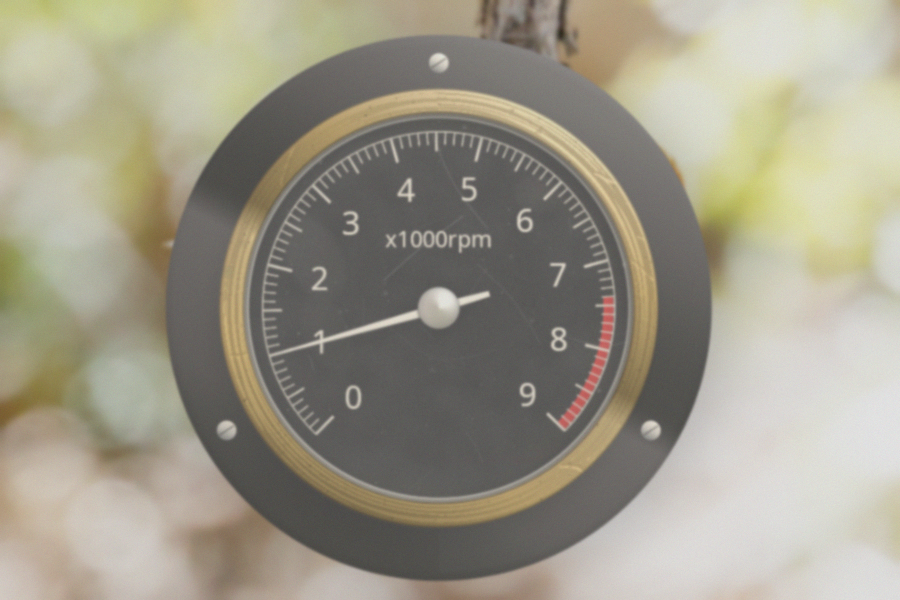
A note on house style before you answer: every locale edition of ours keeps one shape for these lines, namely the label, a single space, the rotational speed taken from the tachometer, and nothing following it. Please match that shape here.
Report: 1000 rpm
